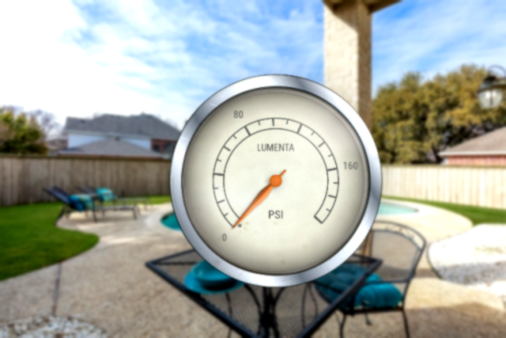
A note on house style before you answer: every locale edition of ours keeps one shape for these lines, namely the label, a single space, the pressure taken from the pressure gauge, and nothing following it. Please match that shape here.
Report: 0 psi
